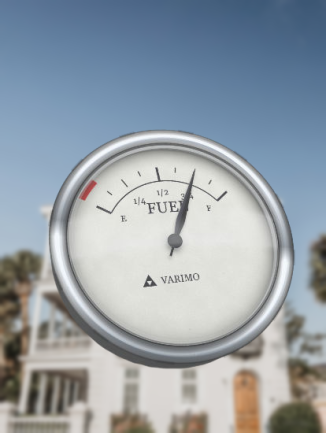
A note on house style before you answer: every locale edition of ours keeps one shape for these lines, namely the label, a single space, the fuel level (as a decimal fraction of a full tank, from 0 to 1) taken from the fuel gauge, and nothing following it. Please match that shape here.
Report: 0.75
